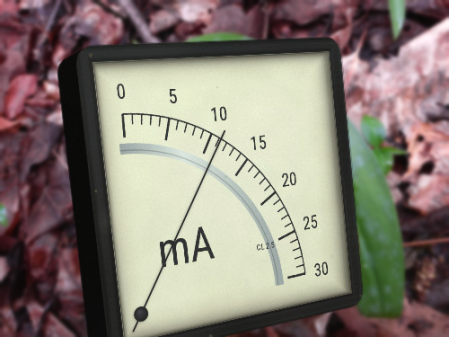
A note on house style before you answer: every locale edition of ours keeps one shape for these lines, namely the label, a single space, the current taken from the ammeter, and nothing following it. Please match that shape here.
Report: 11 mA
